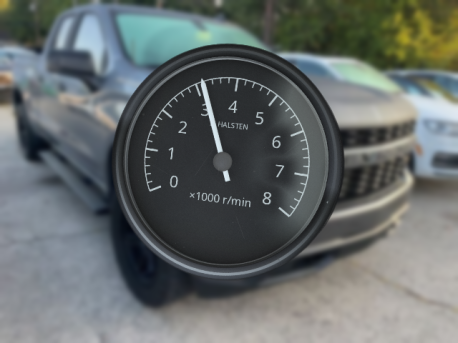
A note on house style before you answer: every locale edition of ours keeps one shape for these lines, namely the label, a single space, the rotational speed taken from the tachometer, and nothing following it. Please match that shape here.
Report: 3200 rpm
